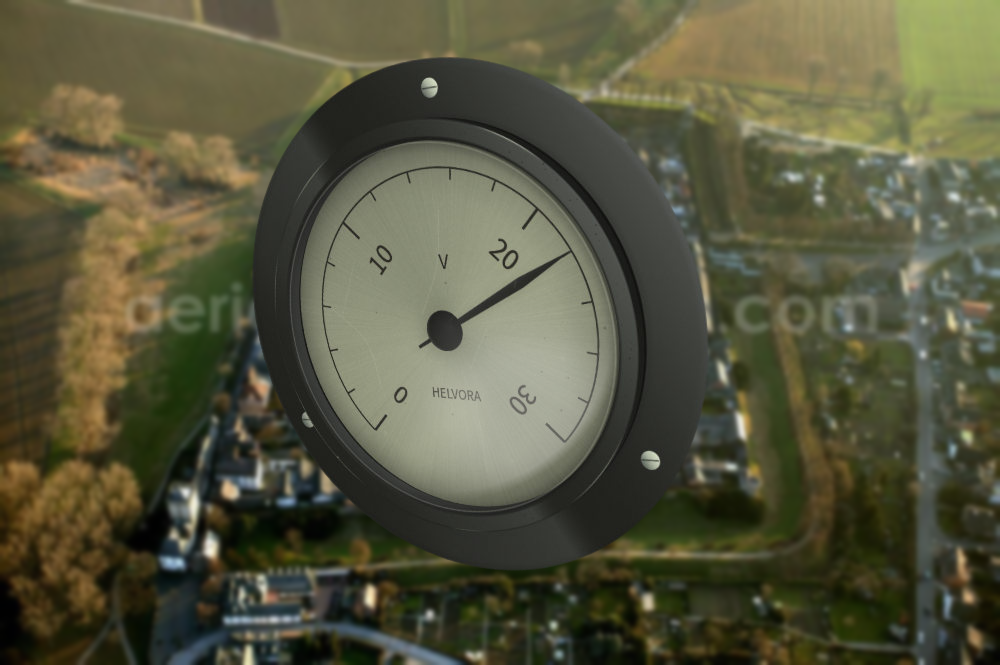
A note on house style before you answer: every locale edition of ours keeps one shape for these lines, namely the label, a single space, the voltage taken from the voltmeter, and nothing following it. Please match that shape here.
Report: 22 V
